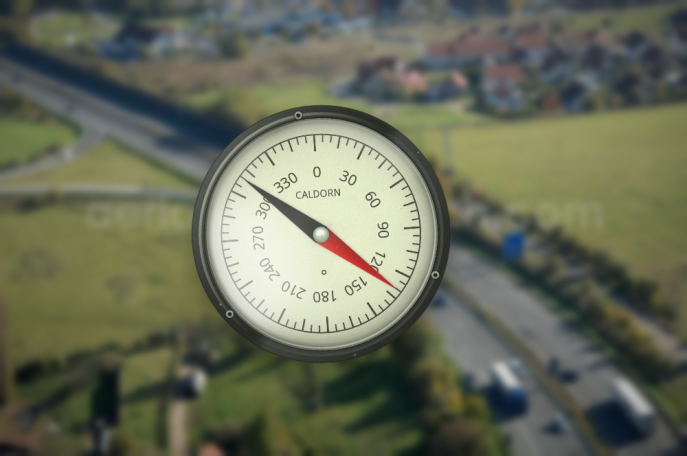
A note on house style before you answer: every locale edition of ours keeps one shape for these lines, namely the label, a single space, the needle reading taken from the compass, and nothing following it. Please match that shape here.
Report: 130 °
